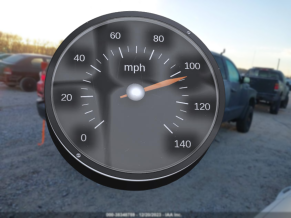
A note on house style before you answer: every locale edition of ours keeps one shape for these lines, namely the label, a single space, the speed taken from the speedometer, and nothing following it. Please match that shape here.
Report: 105 mph
